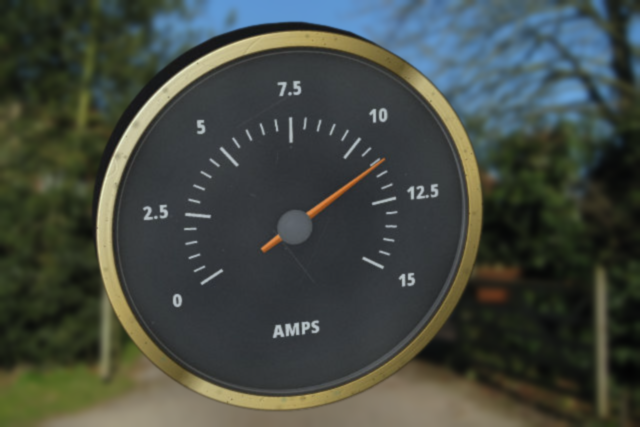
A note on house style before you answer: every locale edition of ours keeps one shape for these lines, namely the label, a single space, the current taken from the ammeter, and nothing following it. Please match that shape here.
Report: 11 A
